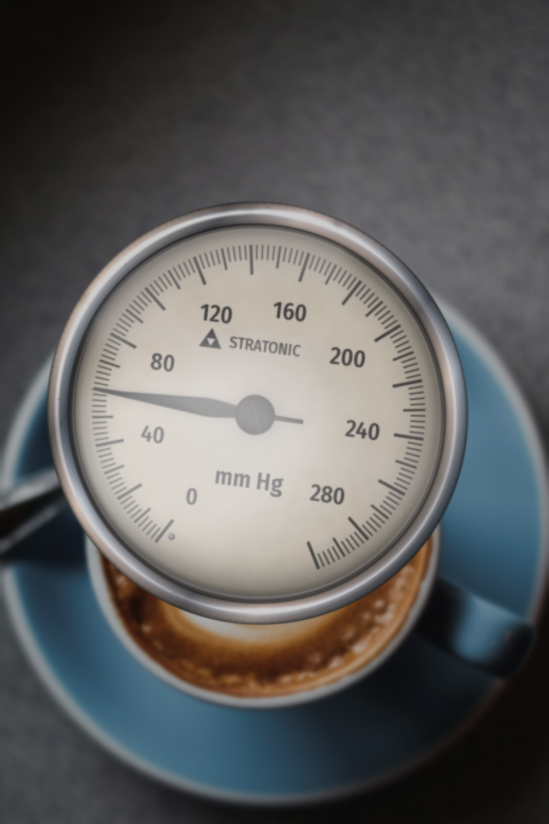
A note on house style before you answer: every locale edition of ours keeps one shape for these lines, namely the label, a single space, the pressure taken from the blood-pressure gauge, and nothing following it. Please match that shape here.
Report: 60 mmHg
